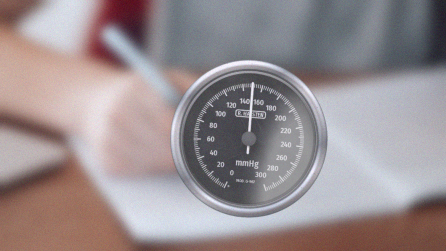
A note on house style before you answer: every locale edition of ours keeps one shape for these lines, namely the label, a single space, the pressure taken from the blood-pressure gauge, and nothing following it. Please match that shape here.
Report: 150 mmHg
